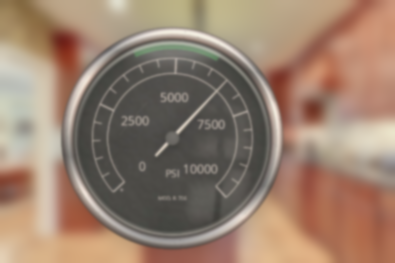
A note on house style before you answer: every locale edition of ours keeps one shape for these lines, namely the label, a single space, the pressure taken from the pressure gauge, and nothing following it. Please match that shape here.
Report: 6500 psi
